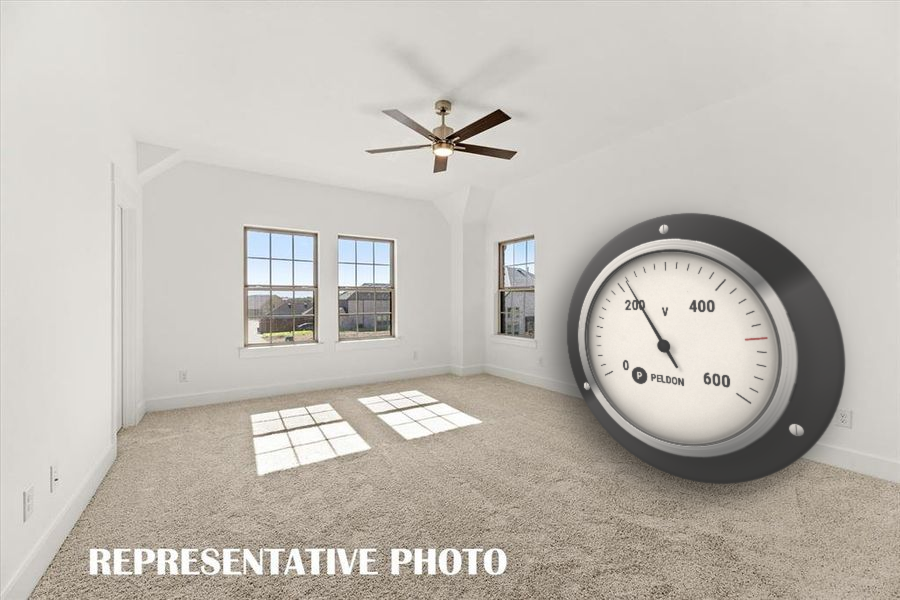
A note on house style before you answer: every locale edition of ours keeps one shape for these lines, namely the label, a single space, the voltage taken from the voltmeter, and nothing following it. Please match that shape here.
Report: 220 V
